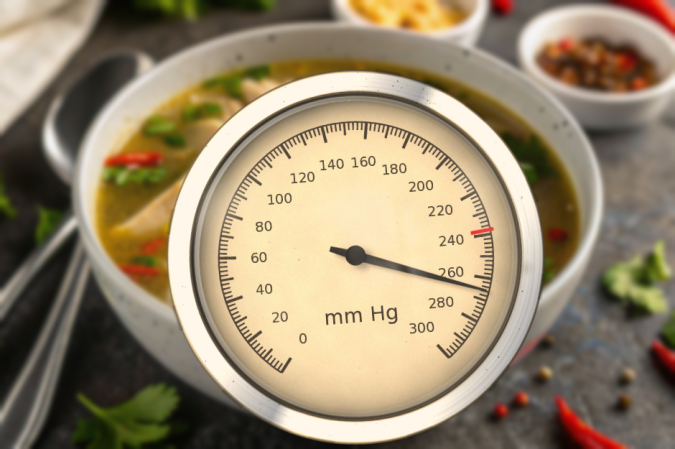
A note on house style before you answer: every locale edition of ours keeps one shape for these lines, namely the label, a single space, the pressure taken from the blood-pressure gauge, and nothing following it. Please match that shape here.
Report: 266 mmHg
